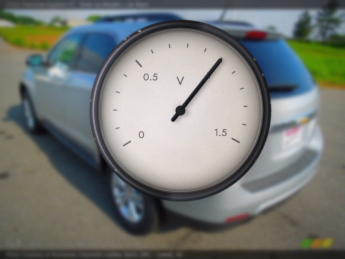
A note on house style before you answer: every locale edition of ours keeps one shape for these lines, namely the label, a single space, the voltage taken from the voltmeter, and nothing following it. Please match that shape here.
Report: 1 V
